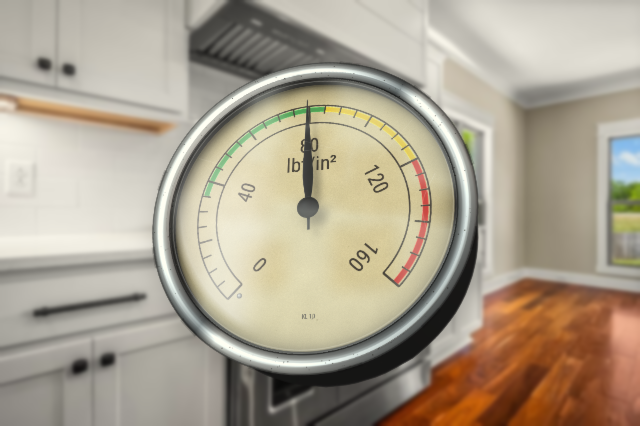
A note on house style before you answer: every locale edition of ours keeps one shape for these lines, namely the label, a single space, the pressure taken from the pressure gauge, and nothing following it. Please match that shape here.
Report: 80 psi
